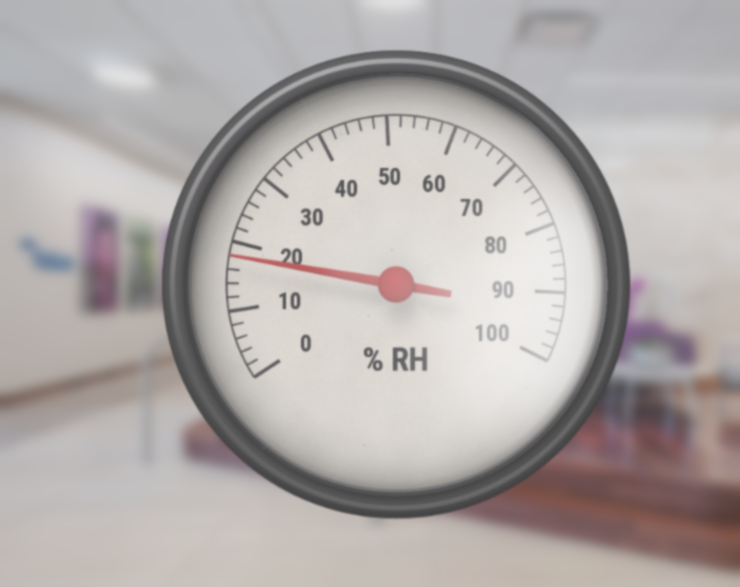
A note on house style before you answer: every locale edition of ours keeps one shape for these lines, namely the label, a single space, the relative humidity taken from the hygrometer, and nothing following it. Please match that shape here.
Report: 18 %
